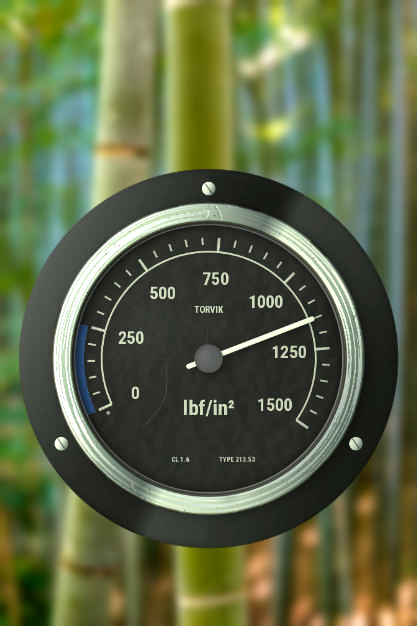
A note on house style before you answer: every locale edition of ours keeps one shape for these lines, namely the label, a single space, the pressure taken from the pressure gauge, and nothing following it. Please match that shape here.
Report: 1150 psi
